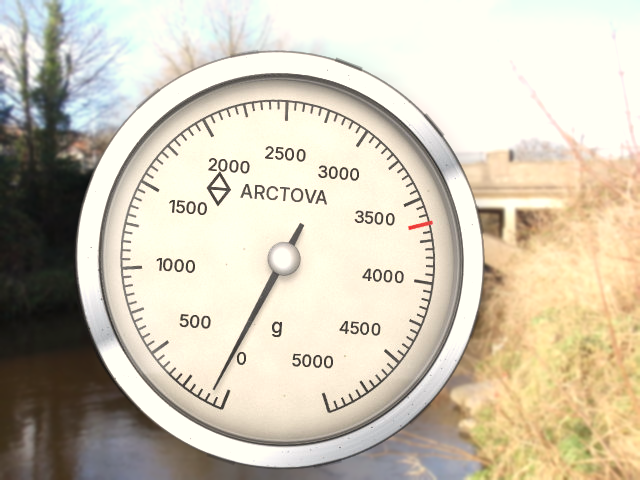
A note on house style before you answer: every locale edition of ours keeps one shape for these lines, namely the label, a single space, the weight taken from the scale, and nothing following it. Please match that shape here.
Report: 100 g
